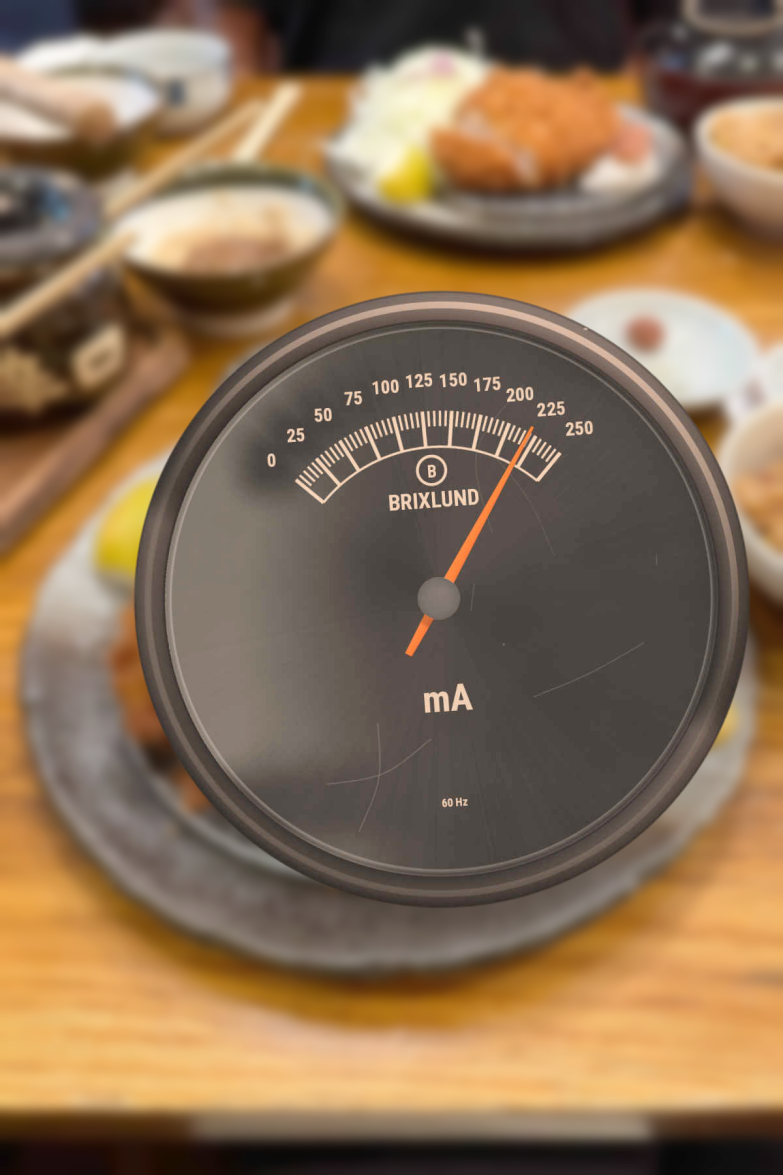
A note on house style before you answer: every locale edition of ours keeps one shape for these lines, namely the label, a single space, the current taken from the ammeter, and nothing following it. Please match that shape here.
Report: 220 mA
